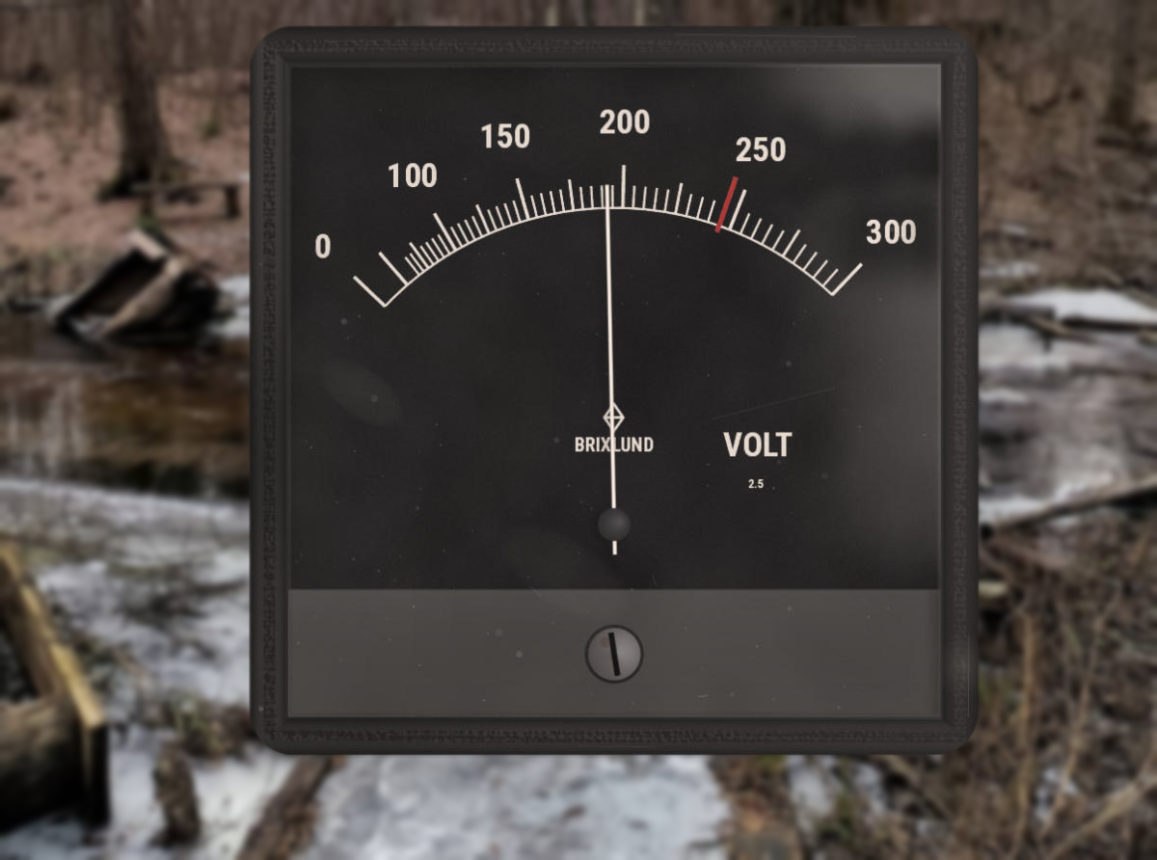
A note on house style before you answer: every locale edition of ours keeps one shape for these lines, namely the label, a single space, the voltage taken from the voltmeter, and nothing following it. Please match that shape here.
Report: 192.5 V
